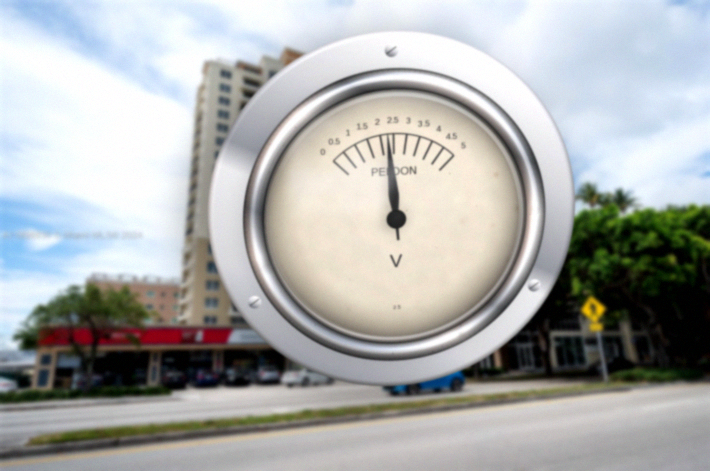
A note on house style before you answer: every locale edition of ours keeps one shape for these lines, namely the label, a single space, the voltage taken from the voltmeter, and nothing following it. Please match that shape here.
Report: 2.25 V
